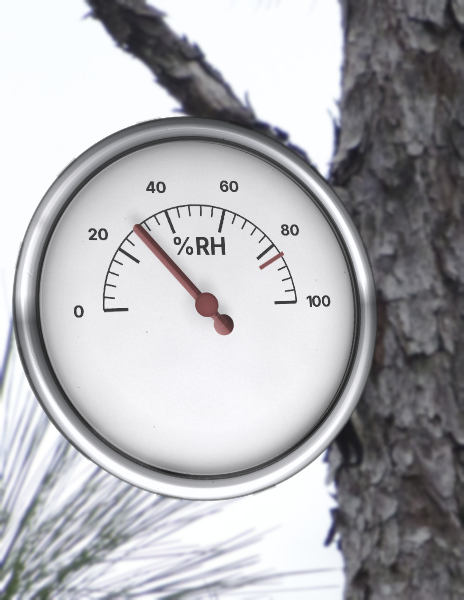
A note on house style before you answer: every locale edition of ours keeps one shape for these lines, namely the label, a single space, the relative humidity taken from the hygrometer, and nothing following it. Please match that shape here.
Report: 28 %
